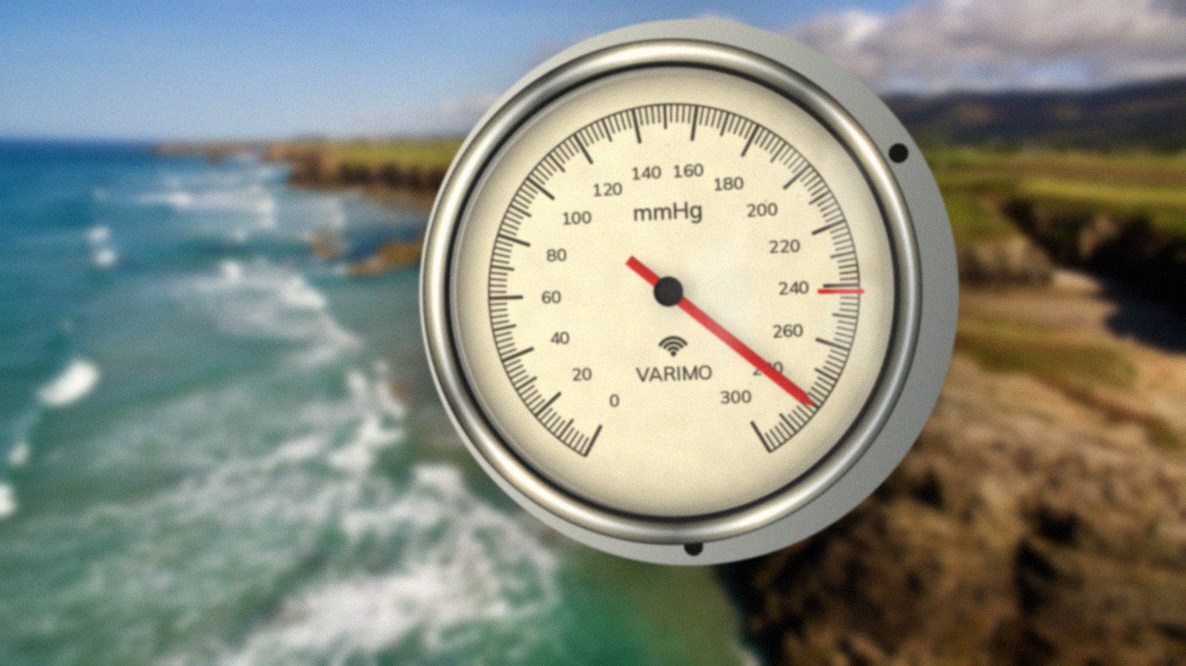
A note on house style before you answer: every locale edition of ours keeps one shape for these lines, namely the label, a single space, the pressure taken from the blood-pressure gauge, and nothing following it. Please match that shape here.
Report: 280 mmHg
